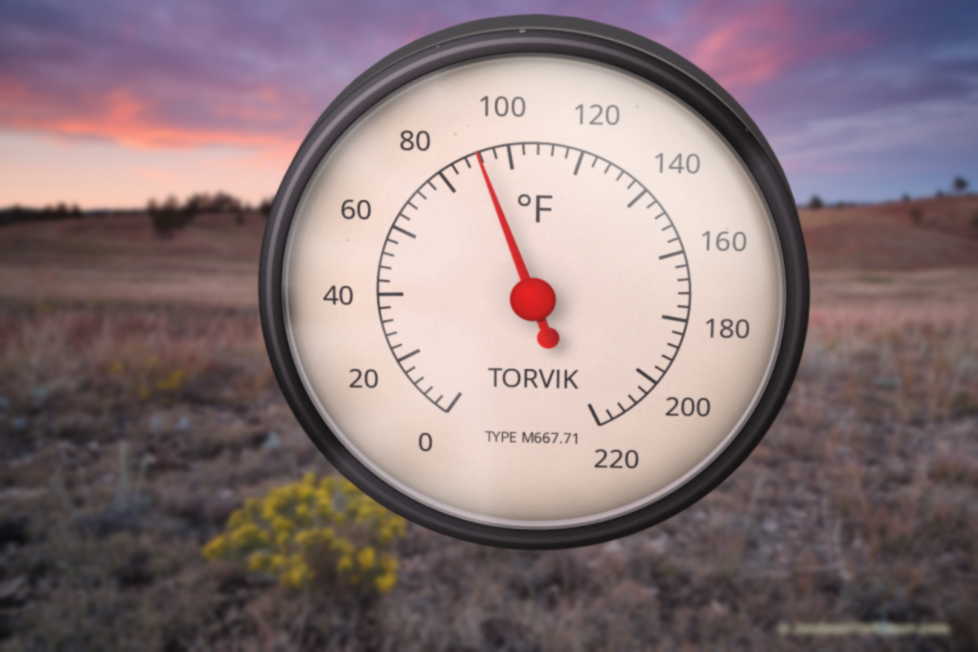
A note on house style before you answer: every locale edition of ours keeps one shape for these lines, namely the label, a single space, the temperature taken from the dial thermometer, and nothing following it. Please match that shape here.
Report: 92 °F
